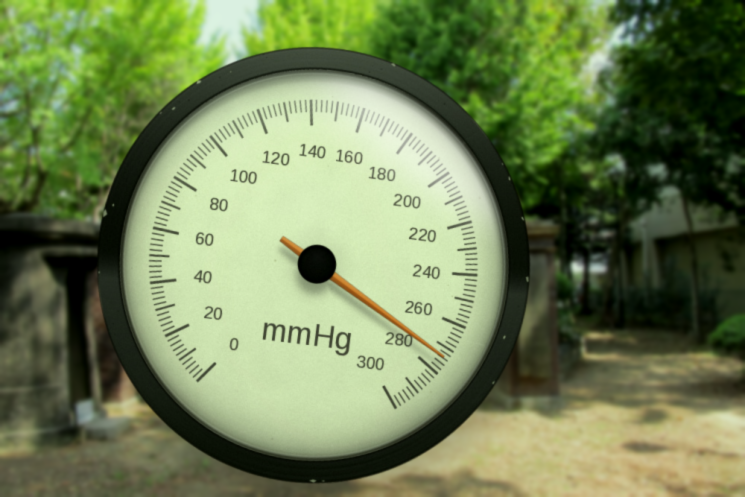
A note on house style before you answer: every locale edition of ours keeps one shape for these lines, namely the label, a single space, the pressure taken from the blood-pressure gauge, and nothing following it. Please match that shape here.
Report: 274 mmHg
